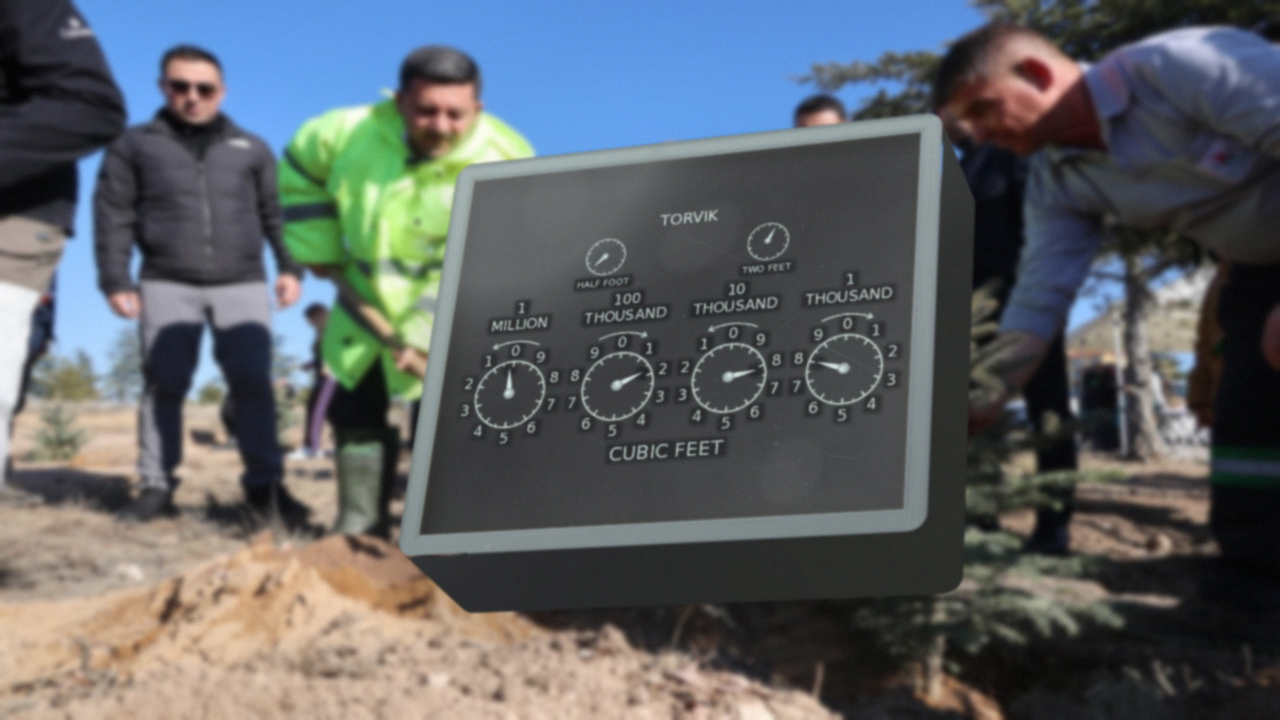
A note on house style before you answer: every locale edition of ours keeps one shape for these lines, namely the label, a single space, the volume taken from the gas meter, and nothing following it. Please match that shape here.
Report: 17800 ft³
